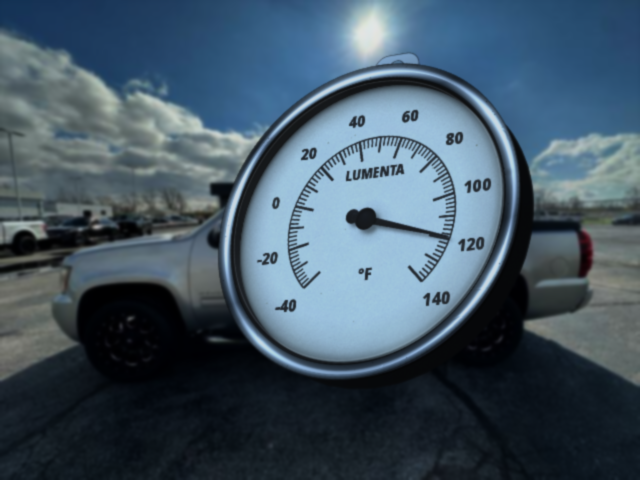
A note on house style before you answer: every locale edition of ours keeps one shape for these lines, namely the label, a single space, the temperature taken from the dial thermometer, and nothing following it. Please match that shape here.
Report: 120 °F
